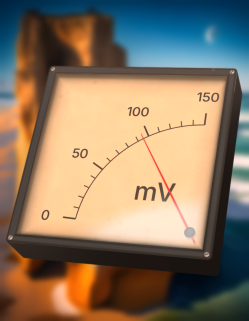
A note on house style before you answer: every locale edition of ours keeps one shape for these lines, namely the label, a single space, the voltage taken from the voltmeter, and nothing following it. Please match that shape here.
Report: 95 mV
